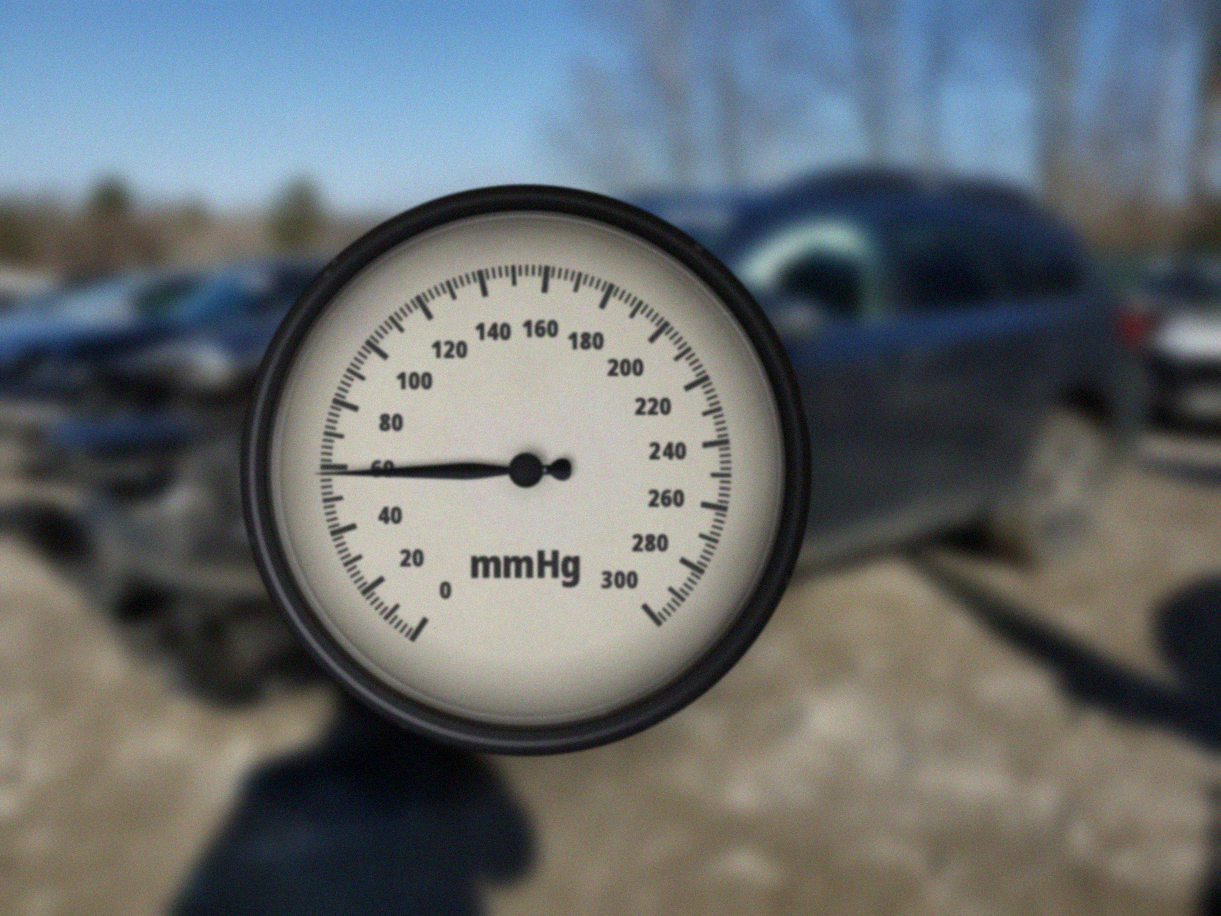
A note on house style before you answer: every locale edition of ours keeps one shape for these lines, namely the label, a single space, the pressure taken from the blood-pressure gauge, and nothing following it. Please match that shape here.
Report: 58 mmHg
